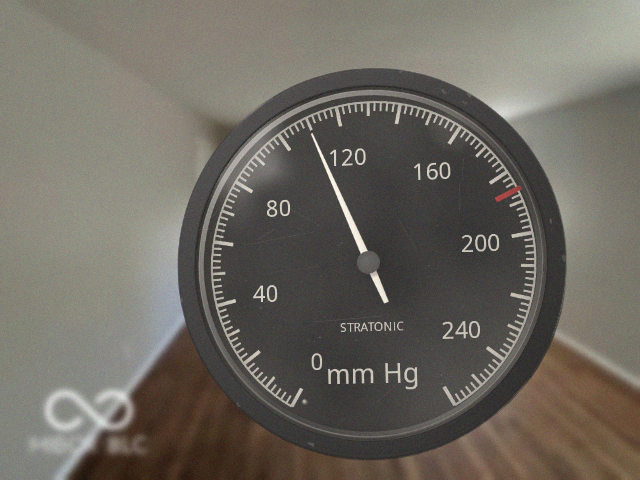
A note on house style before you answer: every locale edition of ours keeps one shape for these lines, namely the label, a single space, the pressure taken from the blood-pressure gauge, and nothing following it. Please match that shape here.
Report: 110 mmHg
